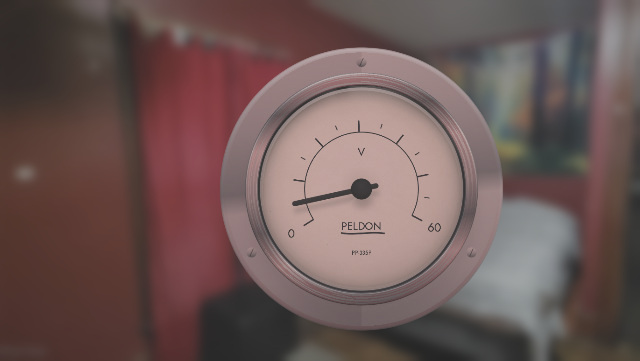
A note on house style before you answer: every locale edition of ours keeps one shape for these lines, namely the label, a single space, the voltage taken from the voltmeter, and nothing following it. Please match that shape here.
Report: 5 V
